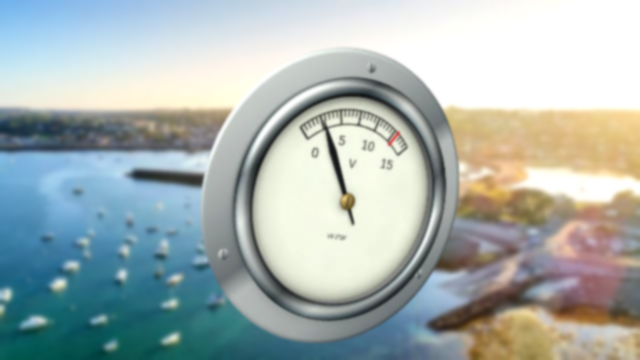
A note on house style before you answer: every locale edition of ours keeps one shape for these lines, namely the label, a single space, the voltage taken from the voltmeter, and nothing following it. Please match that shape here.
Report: 2.5 V
